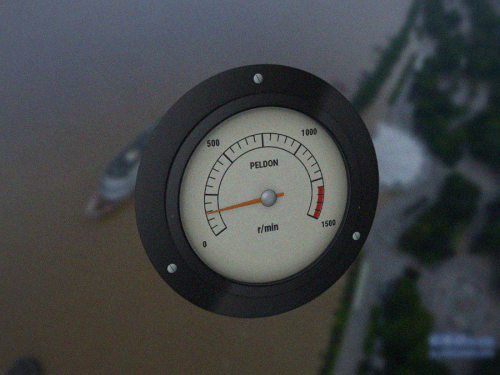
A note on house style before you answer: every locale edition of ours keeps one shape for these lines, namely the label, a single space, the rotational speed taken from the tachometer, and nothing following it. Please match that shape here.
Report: 150 rpm
